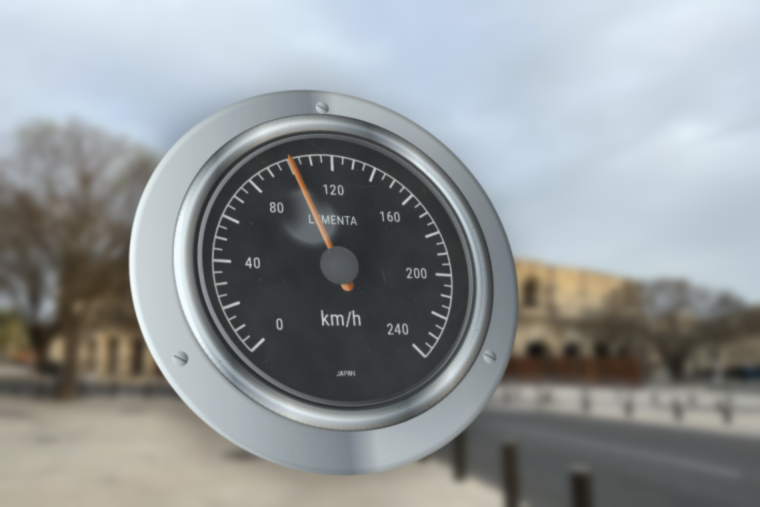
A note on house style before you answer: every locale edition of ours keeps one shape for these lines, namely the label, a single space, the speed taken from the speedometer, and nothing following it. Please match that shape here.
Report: 100 km/h
